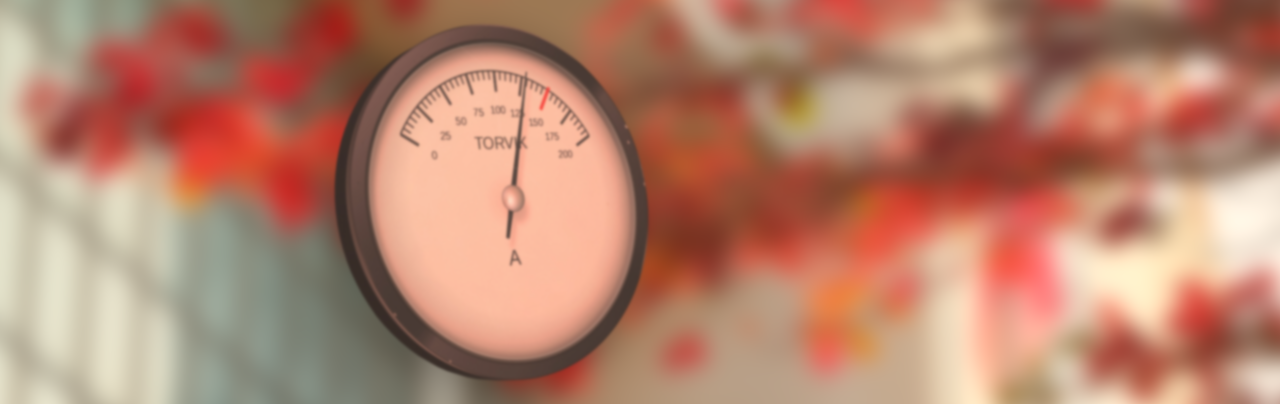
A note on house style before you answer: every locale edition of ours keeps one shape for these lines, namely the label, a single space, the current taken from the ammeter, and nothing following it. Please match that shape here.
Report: 125 A
